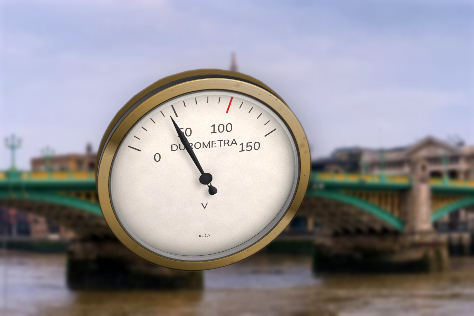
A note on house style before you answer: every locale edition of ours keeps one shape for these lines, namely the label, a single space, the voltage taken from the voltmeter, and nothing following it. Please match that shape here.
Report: 45 V
